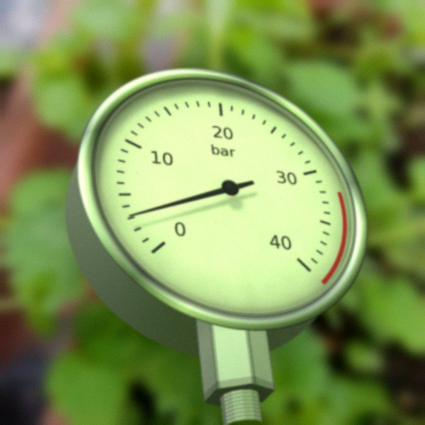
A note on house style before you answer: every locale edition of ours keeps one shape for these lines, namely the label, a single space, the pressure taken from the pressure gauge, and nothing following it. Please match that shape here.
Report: 3 bar
